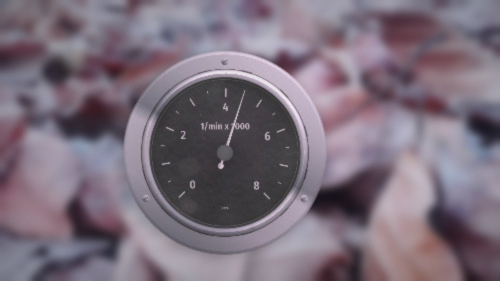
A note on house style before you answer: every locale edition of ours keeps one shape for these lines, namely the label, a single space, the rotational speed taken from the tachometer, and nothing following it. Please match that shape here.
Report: 4500 rpm
